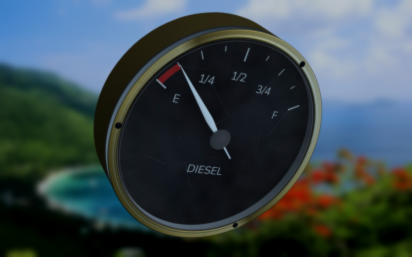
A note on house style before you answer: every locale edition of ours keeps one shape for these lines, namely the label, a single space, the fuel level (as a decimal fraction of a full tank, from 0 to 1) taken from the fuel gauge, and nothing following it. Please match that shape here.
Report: 0.125
